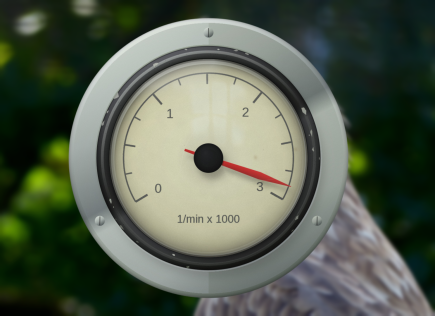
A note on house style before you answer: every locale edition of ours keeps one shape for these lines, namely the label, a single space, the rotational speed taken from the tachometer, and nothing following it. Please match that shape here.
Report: 2875 rpm
